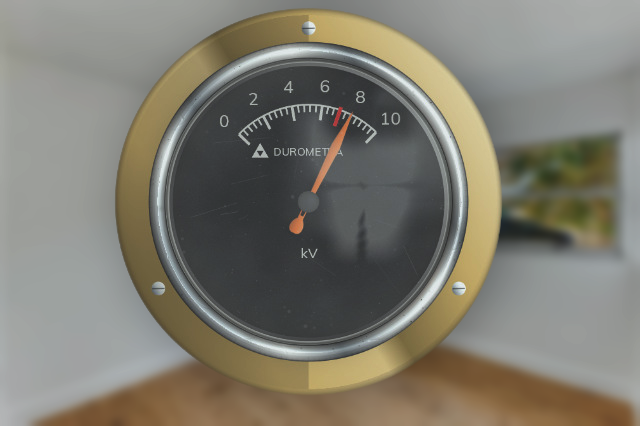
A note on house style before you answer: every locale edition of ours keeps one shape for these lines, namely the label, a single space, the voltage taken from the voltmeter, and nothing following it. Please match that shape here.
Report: 8 kV
